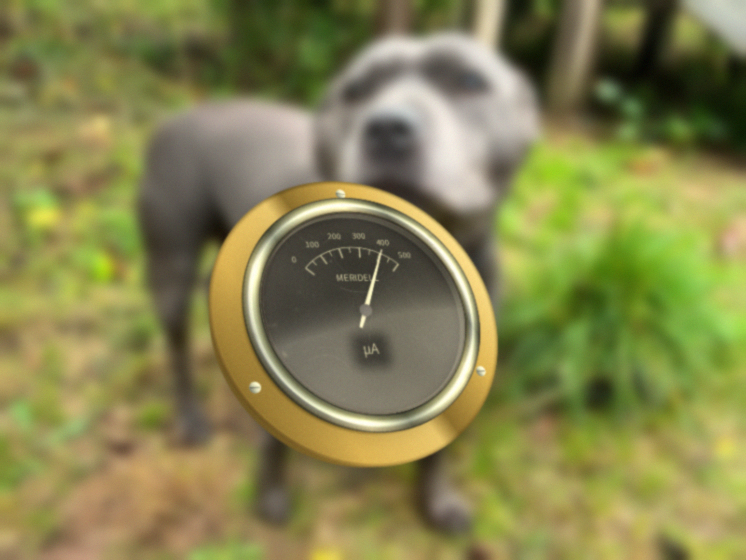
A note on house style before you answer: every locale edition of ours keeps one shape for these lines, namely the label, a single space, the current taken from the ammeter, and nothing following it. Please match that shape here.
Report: 400 µA
